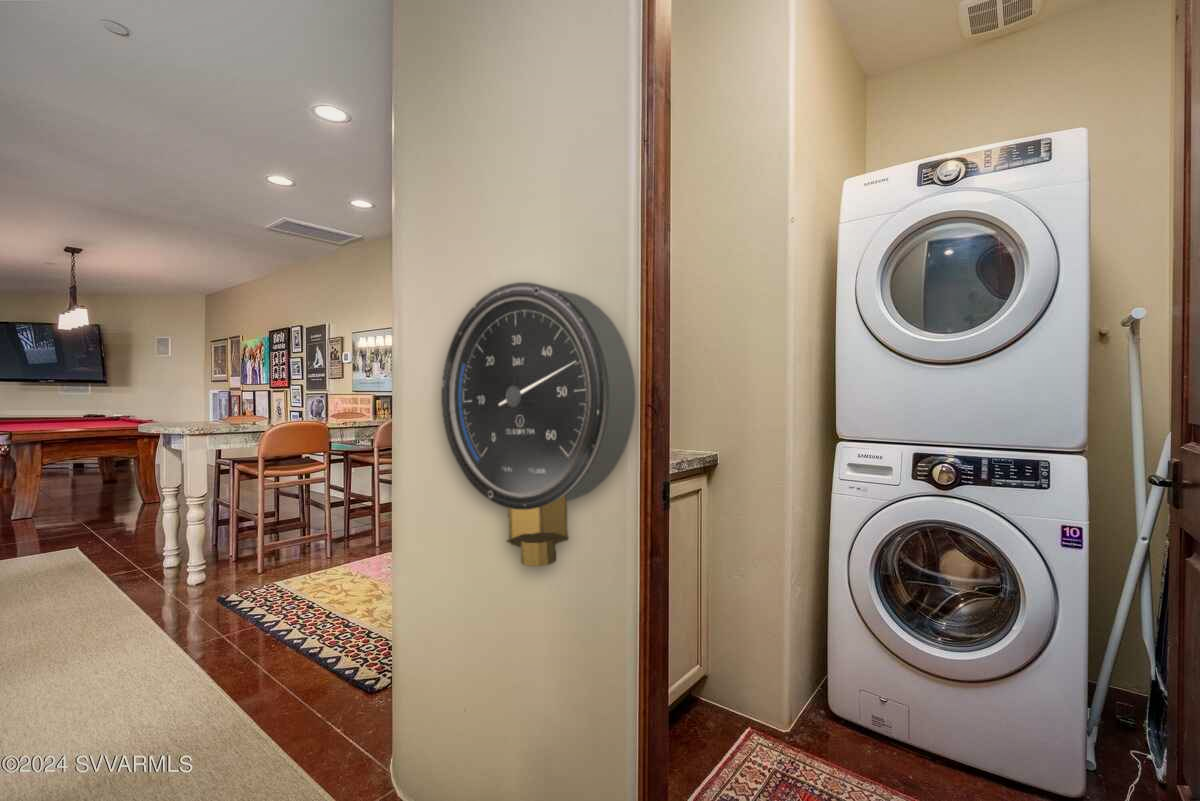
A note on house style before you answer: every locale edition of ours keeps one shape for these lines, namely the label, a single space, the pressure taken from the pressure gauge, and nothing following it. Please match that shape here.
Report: 46 bar
